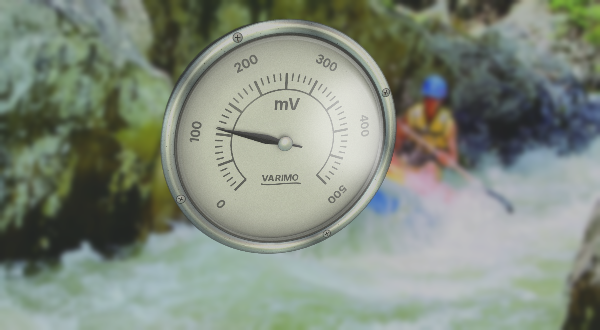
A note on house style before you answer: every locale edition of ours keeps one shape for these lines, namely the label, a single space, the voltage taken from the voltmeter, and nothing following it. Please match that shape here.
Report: 110 mV
